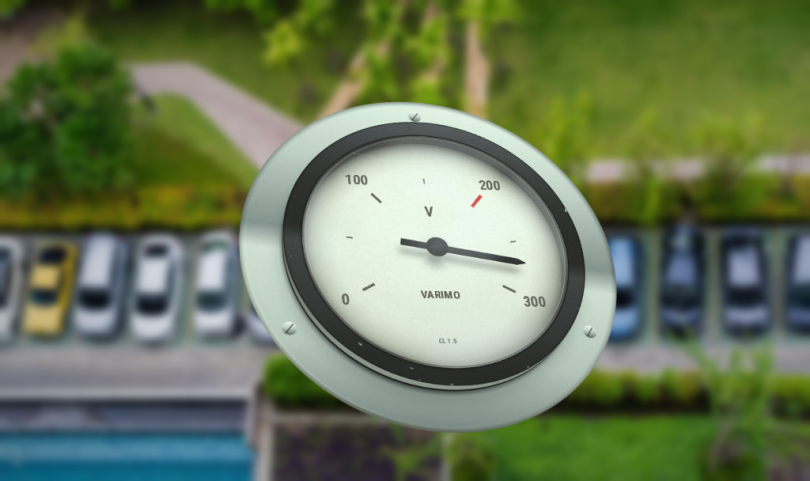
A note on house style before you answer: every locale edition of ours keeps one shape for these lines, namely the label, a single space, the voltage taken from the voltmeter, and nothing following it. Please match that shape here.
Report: 275 V
